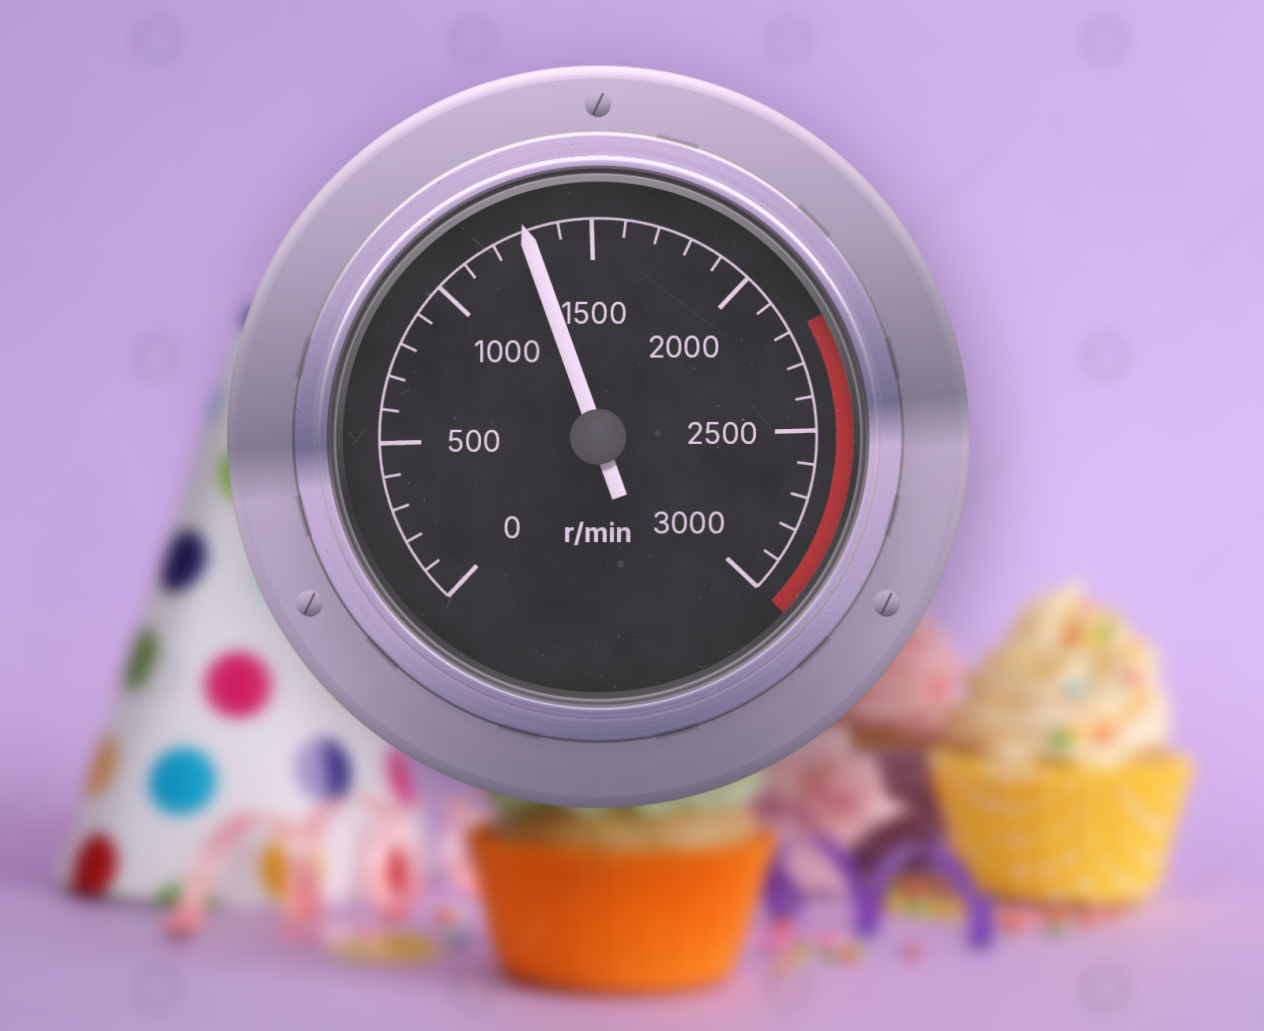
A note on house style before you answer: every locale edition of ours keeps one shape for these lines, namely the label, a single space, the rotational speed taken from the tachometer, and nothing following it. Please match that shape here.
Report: 1300 rpm
